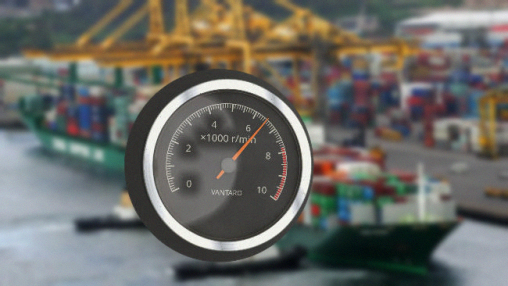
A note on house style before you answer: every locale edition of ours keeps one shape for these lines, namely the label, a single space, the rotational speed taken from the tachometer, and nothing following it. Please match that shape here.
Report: 6500 rpm
